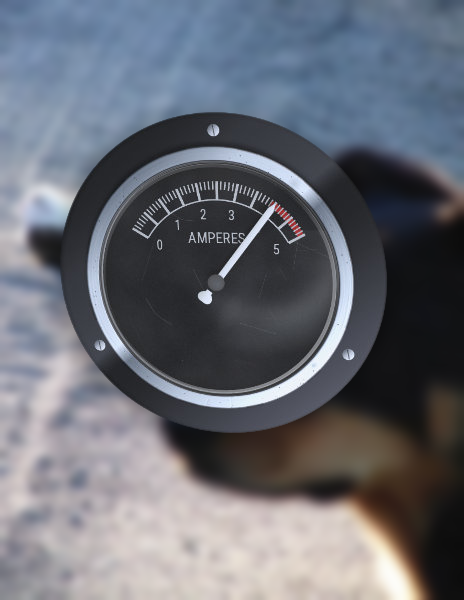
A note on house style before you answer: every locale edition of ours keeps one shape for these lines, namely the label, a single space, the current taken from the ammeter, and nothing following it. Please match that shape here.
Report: 4 A
